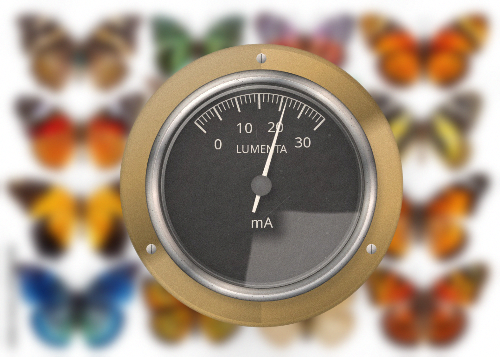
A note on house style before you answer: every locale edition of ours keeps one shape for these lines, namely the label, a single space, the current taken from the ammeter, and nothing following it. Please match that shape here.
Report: 21 mA
